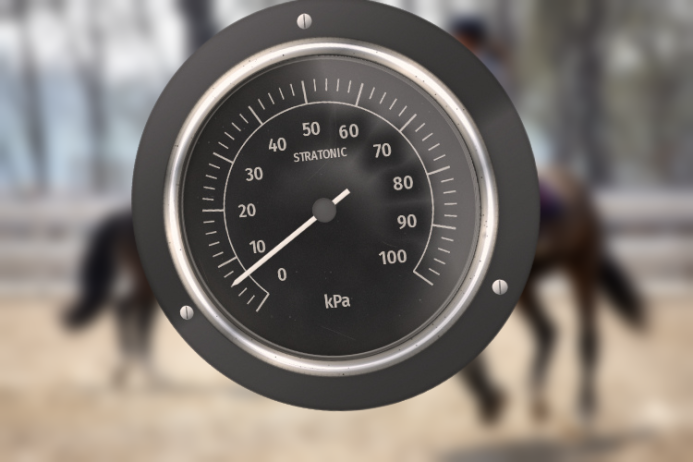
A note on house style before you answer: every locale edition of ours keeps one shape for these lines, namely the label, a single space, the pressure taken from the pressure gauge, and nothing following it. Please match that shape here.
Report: 6 kPa
